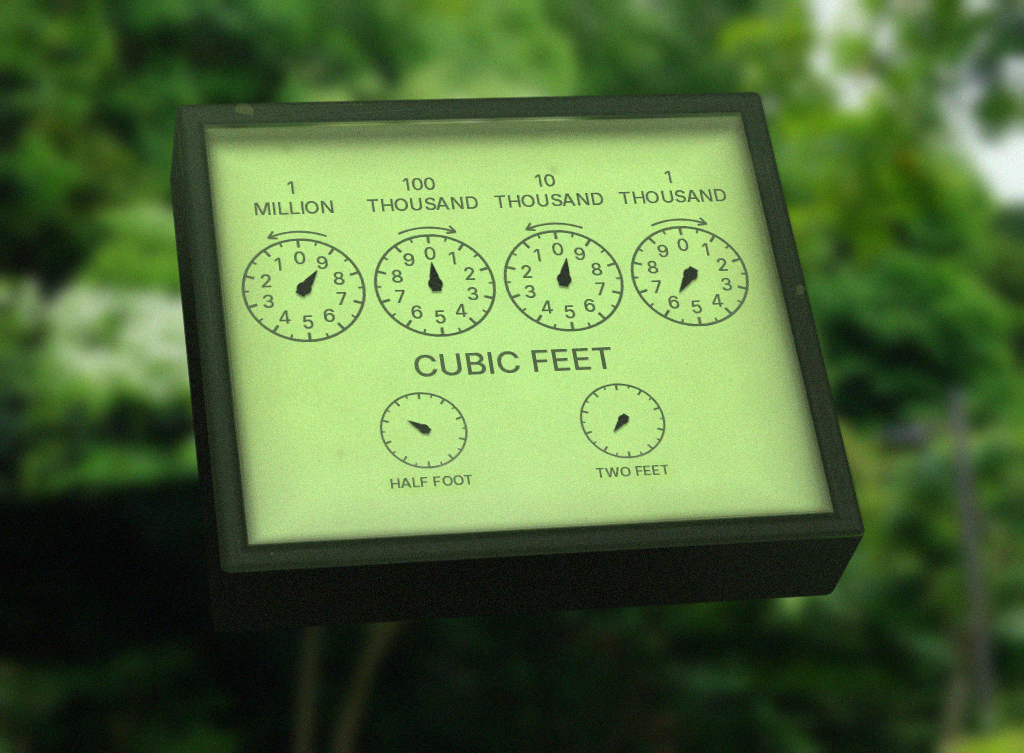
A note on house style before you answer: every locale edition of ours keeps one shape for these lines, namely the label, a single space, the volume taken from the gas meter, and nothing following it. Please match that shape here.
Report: 899600 ft³
